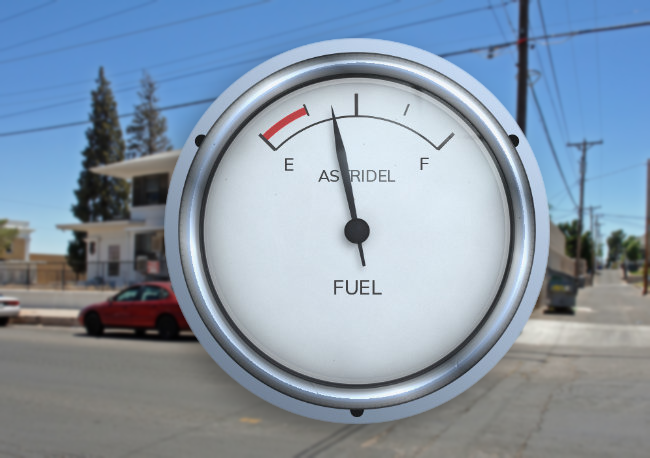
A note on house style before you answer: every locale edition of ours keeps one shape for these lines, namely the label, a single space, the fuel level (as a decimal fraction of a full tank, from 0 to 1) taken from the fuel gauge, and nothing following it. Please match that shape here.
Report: 0.375
